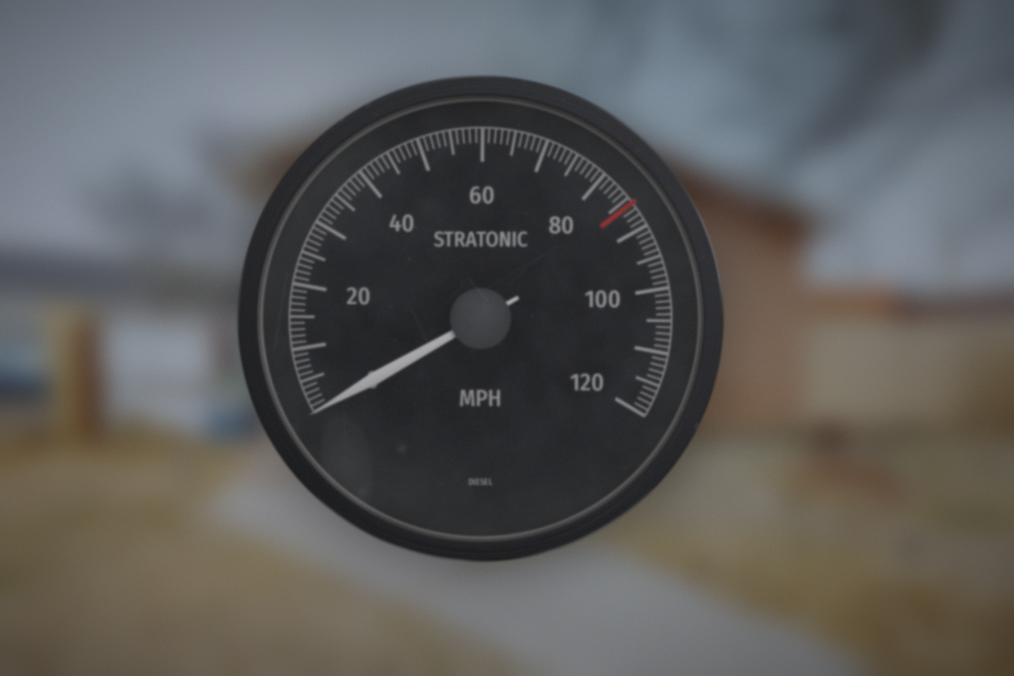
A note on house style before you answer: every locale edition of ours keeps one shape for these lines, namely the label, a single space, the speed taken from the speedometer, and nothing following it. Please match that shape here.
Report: 0 mph
